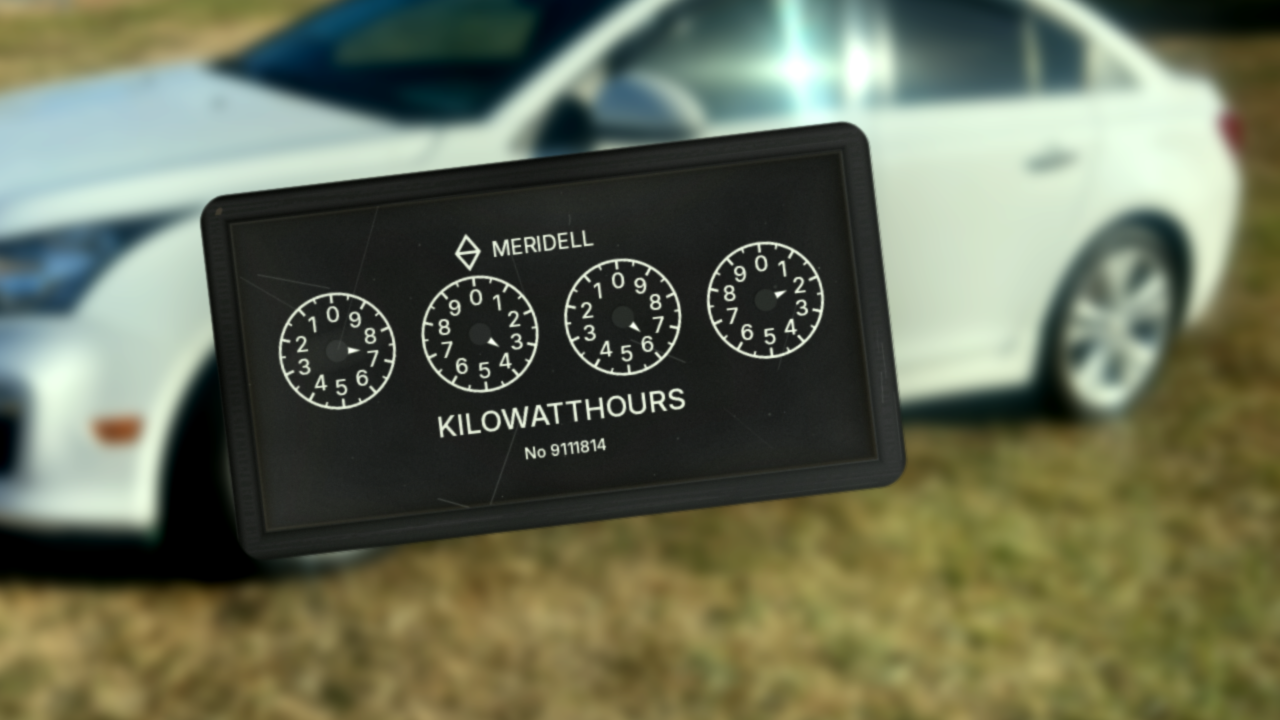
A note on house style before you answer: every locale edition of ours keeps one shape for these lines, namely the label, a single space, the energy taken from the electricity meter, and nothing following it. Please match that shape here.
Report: 7362 kWh
